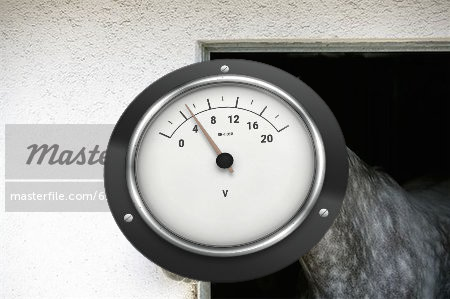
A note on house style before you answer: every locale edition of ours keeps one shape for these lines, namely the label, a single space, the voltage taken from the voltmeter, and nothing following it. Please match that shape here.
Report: 5 V
